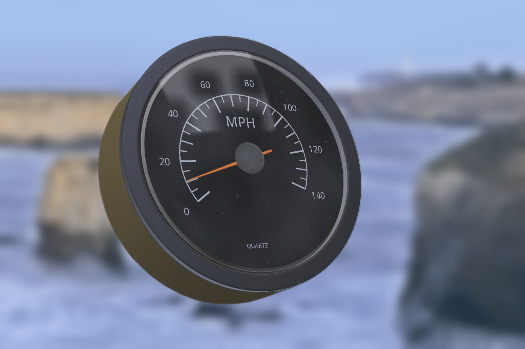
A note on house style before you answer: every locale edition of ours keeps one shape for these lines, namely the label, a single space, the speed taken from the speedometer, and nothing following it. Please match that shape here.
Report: 10 mph
